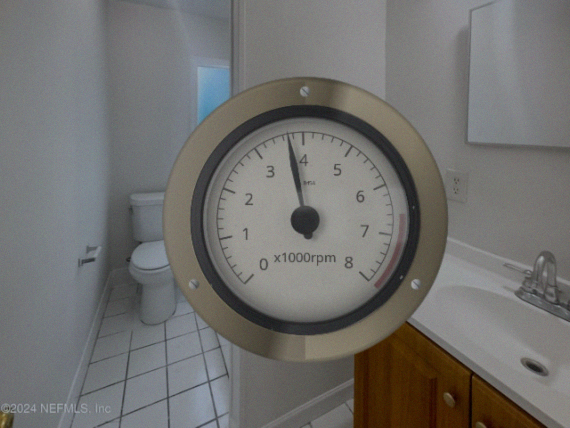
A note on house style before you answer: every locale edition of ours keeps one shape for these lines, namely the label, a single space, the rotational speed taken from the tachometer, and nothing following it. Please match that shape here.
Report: 3700 rpm
